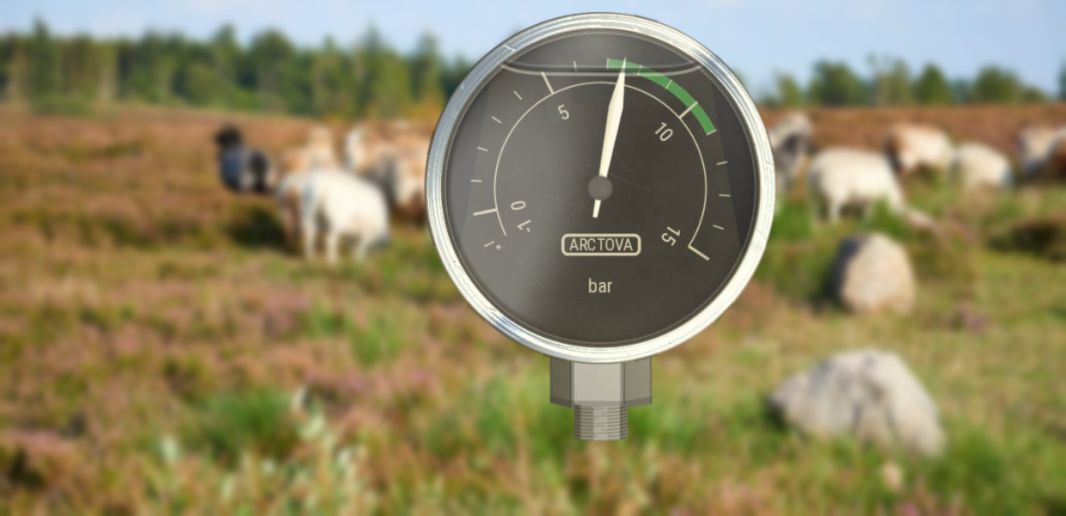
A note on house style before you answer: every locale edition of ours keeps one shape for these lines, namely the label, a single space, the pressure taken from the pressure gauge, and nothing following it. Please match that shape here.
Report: 7.5 bar
